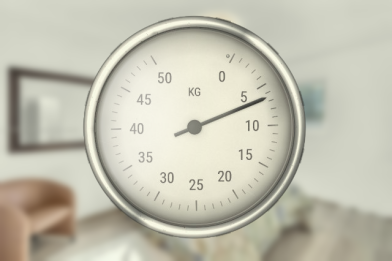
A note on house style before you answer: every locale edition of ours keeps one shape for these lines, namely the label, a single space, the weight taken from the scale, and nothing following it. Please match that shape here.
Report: 6.5 kg
